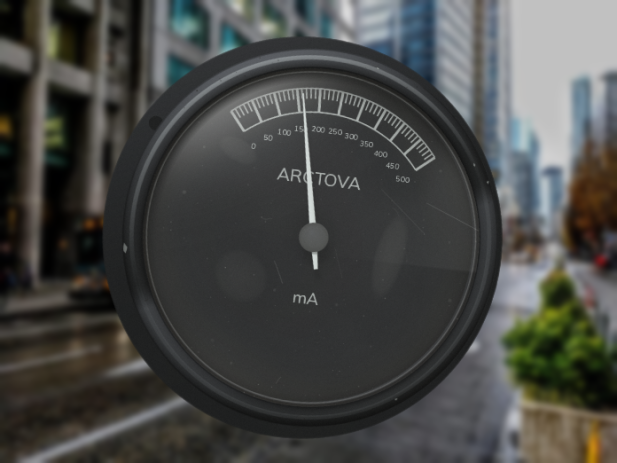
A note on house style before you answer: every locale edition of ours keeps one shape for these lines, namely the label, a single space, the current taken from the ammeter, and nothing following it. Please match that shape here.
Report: 160 mA
